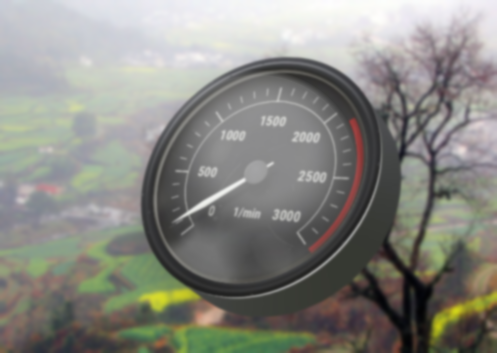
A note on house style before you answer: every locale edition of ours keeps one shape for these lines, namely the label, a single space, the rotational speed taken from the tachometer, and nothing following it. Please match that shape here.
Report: 100 rpm
